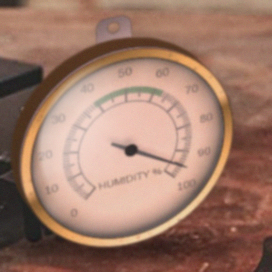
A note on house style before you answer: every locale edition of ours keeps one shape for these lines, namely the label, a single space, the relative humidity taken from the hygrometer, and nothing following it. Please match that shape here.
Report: 95 %
